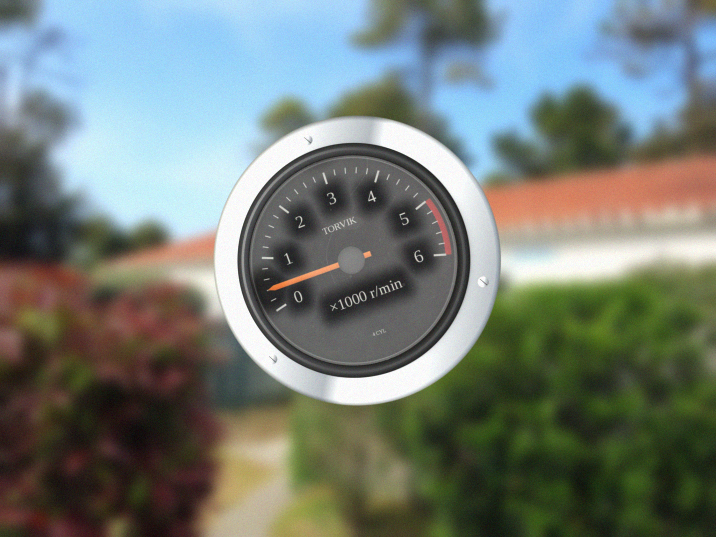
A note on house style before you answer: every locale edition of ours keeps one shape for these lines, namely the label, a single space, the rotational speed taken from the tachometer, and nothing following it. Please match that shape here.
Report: 400 rpm
